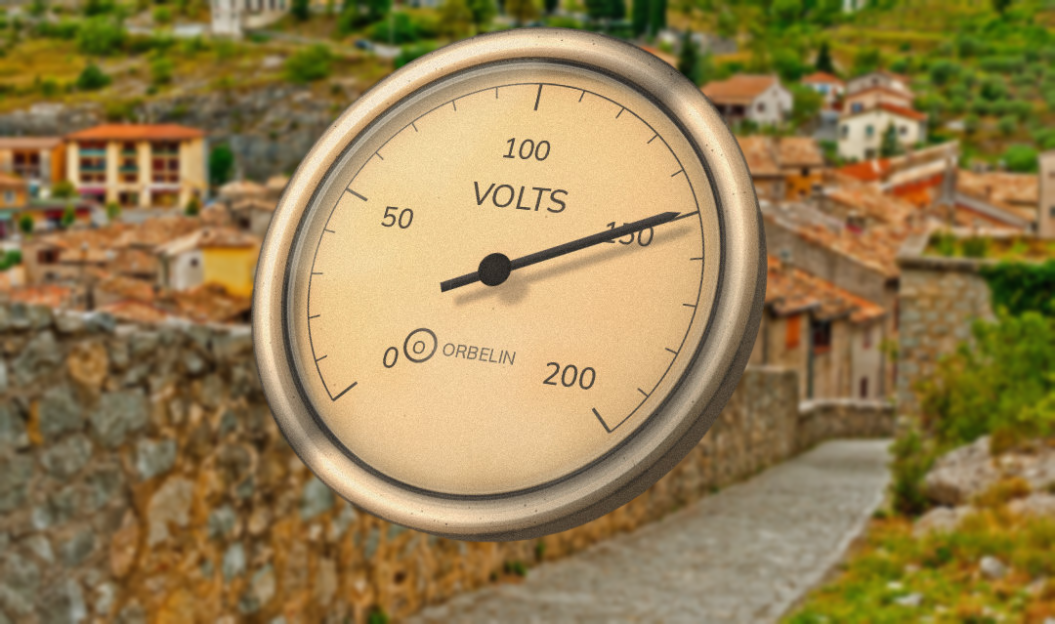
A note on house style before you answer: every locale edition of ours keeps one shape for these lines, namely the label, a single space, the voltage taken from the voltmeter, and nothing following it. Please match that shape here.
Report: 150 V
